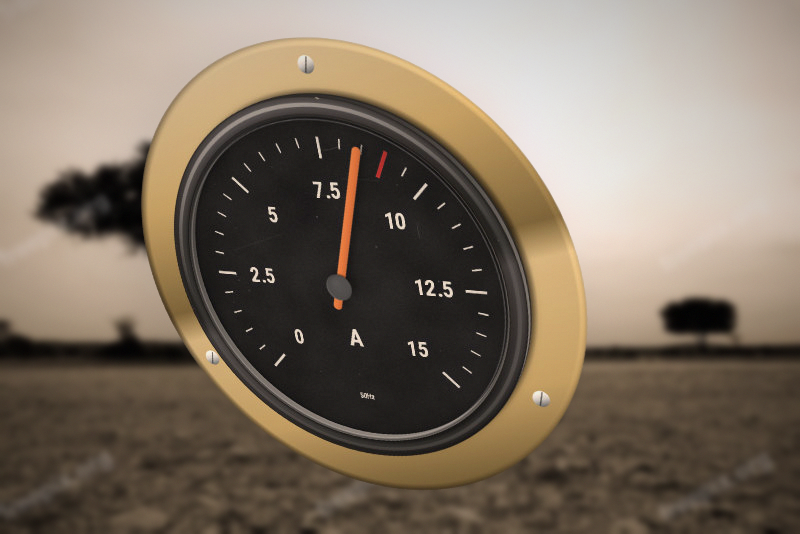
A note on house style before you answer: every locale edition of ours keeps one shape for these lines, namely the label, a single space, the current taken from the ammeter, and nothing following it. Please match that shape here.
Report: 8.5 A
